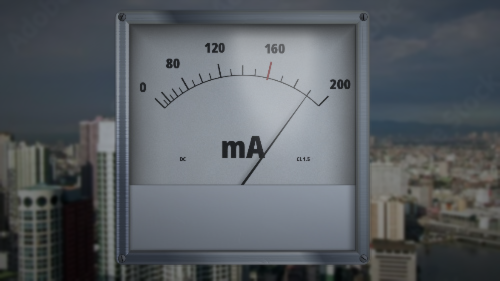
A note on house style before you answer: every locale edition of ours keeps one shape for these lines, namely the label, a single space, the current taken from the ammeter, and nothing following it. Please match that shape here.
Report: 190 mA
